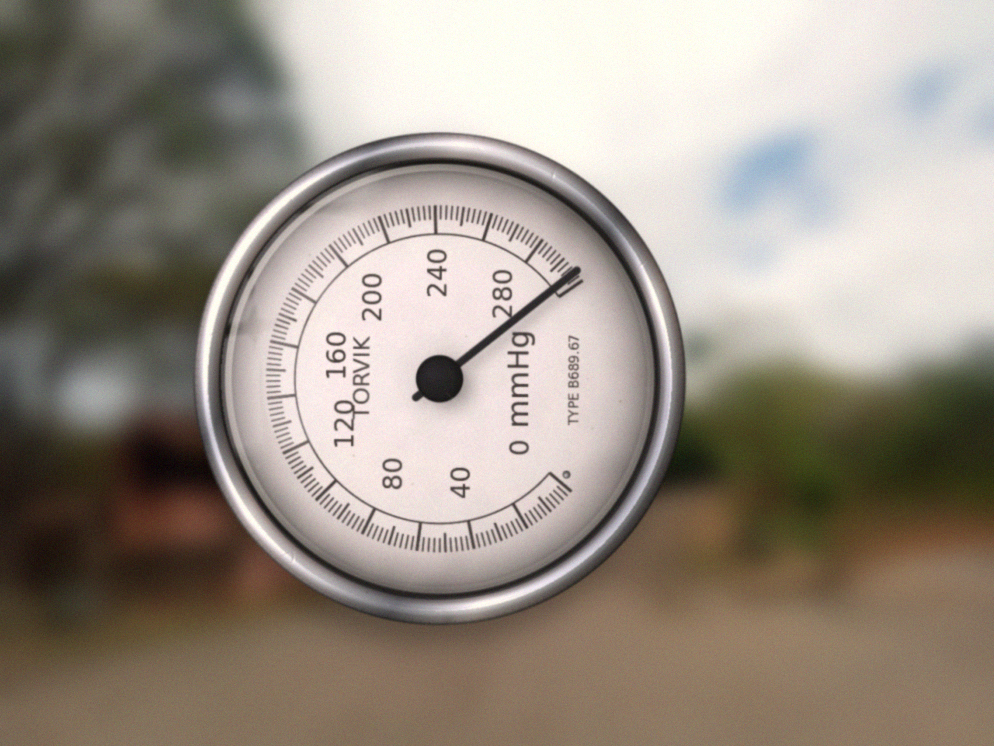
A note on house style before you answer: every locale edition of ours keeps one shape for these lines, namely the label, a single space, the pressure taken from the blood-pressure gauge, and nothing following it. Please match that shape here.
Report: 296 mmHg
